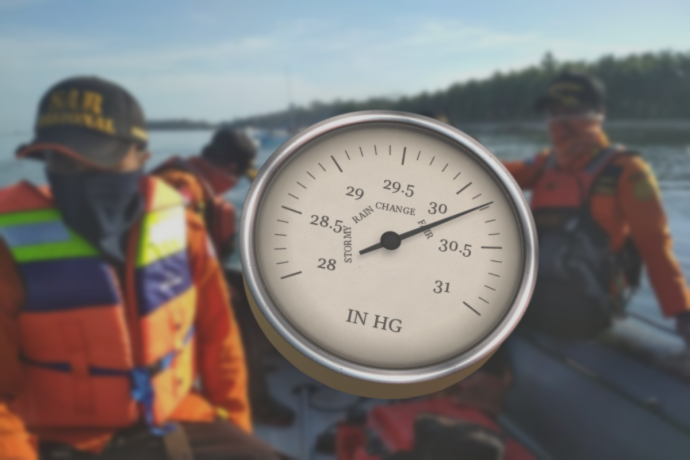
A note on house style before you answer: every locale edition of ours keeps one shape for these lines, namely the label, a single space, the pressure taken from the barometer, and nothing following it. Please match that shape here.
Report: 30.2 inHg
